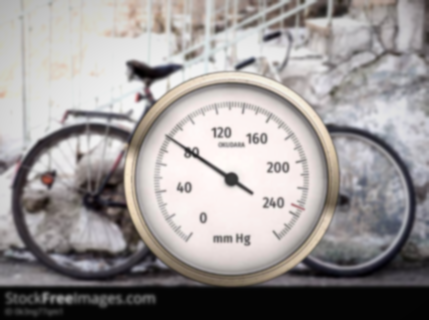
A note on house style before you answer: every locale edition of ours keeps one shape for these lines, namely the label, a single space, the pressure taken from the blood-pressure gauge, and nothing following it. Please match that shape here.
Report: 80 mmHg
